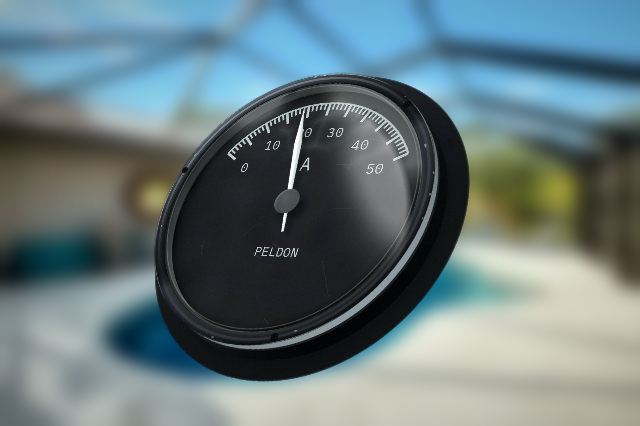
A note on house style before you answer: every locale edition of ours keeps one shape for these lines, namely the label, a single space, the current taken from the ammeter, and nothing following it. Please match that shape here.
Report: 20 A
